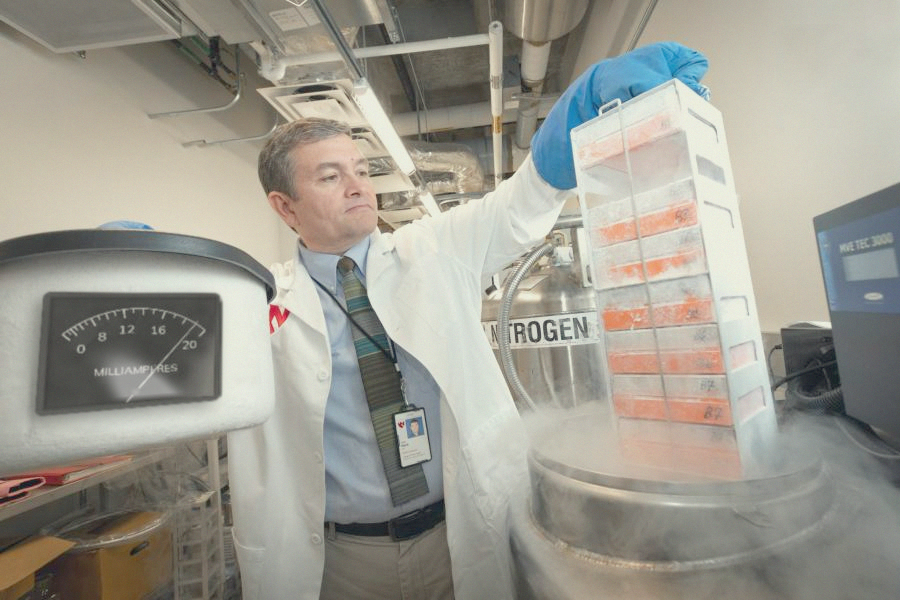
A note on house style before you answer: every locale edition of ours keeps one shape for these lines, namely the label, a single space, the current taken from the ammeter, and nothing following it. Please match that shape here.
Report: 19 mA
